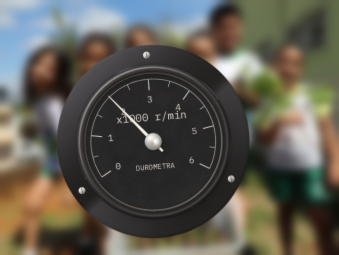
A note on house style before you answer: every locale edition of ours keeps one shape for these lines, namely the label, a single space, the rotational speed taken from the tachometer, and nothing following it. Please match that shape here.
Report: 2000 rpm
